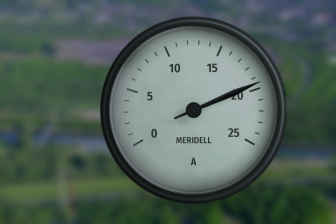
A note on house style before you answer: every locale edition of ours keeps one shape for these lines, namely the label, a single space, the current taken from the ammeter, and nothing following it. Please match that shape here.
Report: 19.5 A
